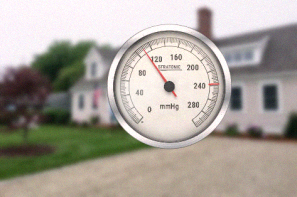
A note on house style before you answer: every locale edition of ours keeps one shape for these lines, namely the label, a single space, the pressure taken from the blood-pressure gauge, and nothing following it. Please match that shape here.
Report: 110 mmHg
